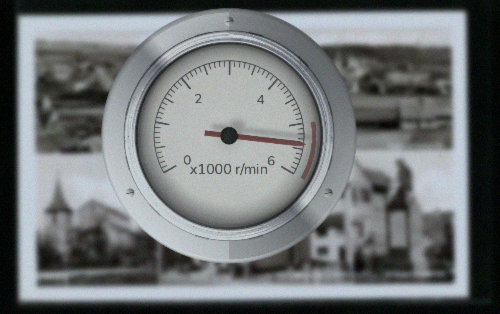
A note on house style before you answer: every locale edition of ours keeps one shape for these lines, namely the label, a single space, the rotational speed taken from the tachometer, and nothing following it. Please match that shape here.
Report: 5400 rpm
